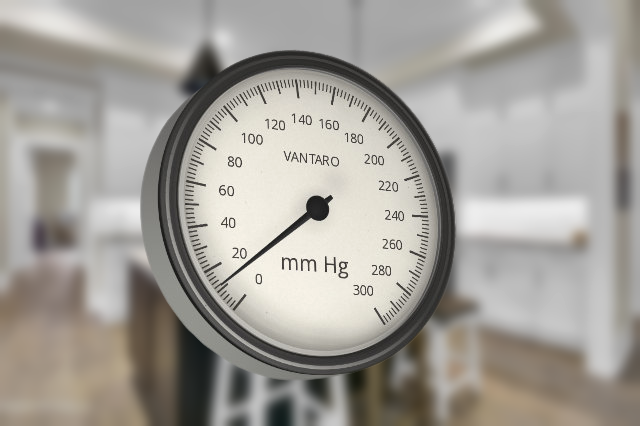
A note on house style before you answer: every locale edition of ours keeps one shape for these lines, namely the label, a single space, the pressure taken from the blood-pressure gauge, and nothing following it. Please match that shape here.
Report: 12 mmHg
